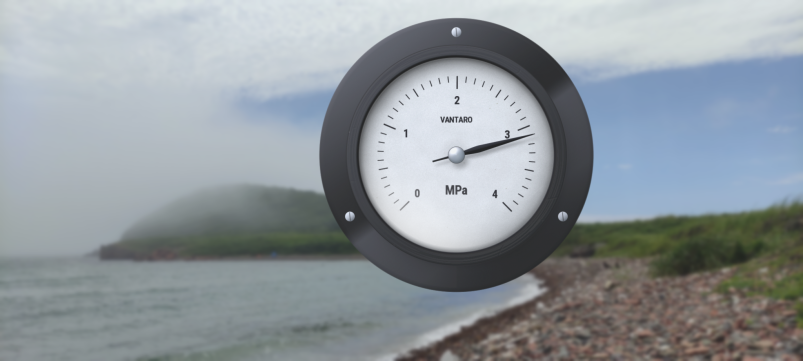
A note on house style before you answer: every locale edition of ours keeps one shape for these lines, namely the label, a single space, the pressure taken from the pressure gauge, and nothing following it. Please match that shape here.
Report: 3.1 MPa
